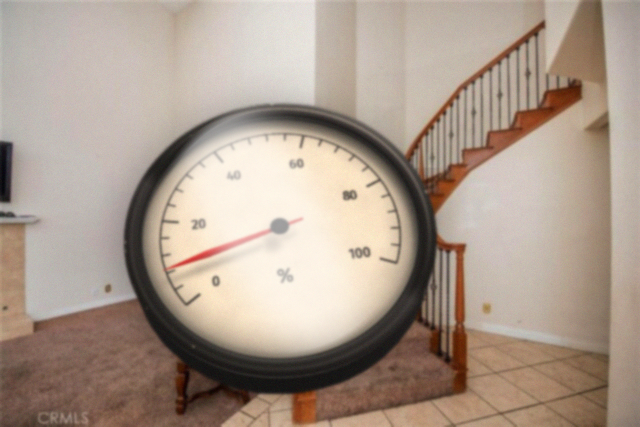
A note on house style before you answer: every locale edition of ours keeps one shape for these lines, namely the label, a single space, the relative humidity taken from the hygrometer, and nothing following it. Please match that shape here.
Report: 8 %
